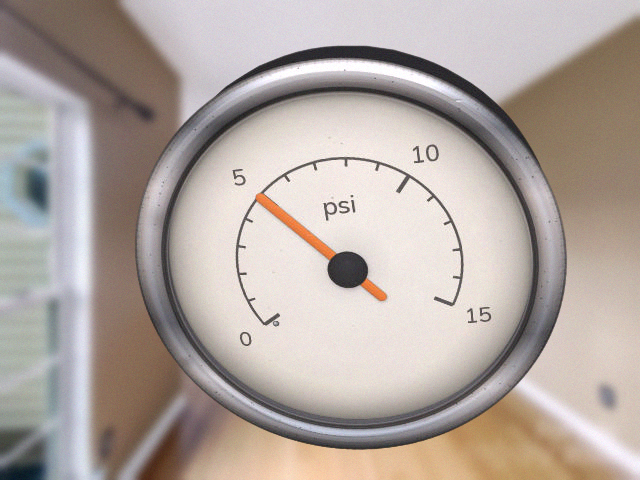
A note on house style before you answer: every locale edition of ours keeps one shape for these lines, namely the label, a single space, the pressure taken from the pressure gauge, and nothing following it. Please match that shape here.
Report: 5 psi
